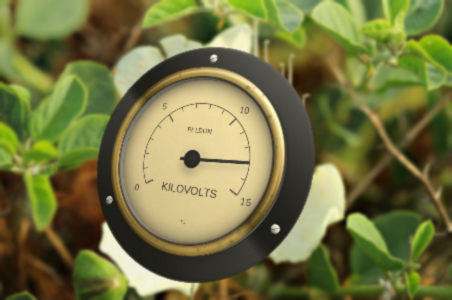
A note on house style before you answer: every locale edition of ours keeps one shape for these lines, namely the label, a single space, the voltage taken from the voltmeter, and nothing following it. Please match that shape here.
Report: 13 kV
